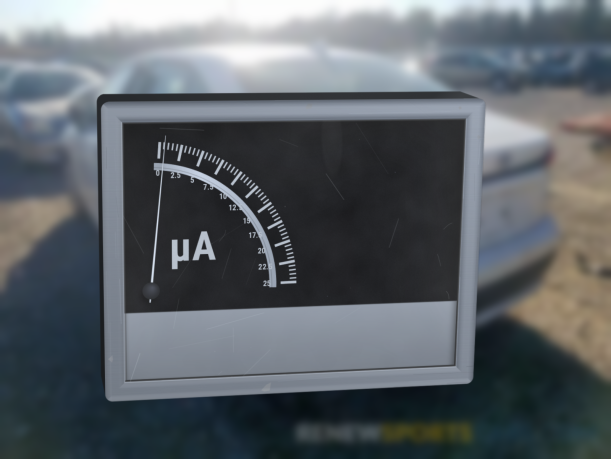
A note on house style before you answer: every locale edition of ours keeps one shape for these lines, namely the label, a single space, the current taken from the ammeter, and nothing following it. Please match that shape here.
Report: 0.5 µA
